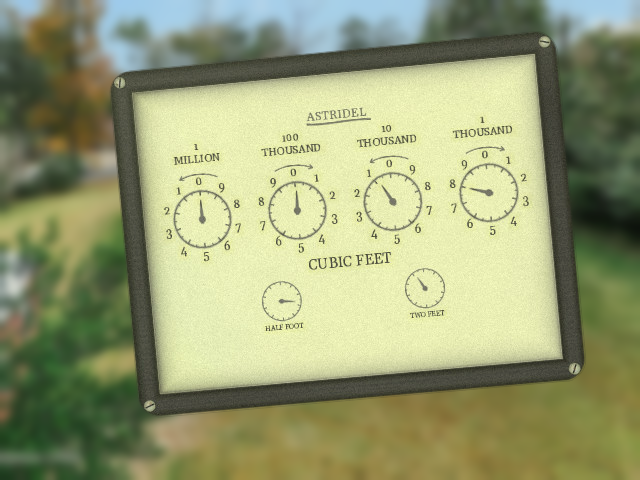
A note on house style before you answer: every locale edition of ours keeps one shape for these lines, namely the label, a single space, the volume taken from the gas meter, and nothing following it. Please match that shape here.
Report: 800 ft³
